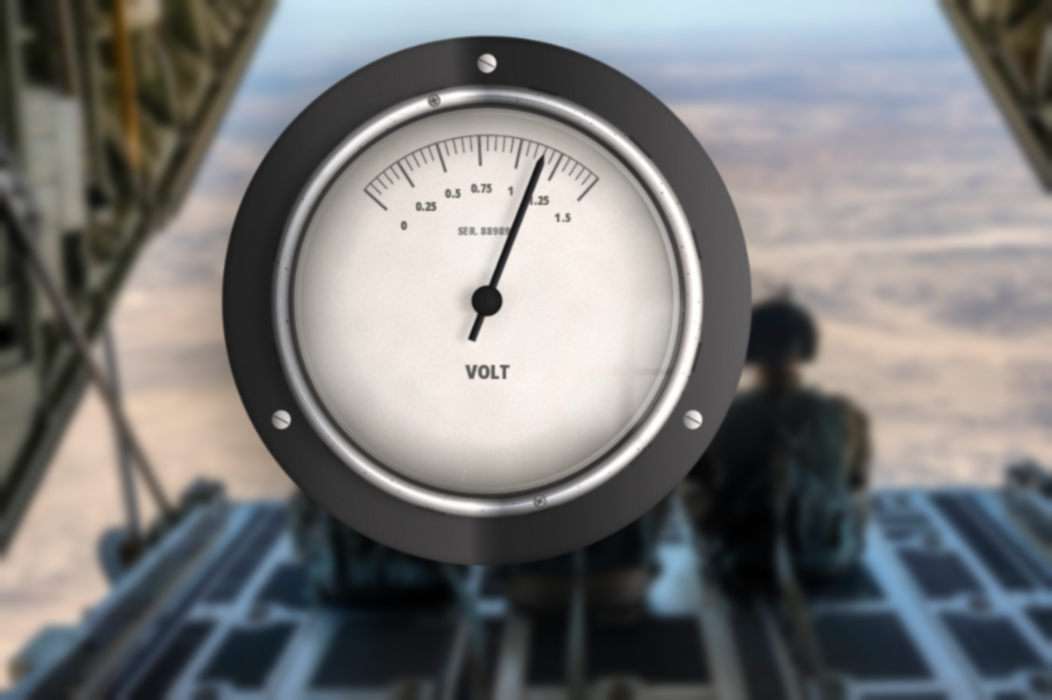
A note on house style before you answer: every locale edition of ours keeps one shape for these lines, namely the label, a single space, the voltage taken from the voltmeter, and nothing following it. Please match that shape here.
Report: 1.15 V
